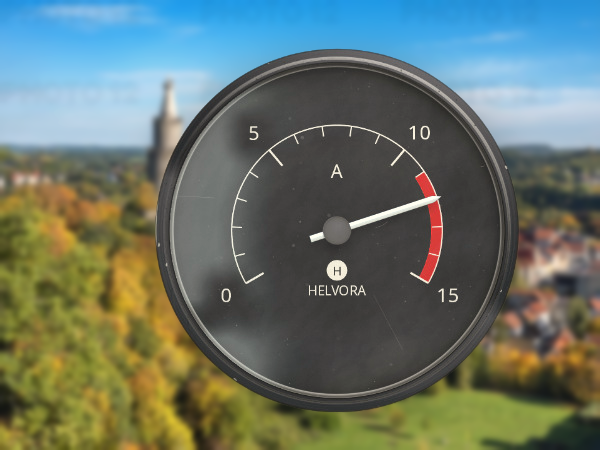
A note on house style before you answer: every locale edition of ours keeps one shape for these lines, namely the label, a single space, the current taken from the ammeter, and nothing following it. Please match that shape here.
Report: 12 A
